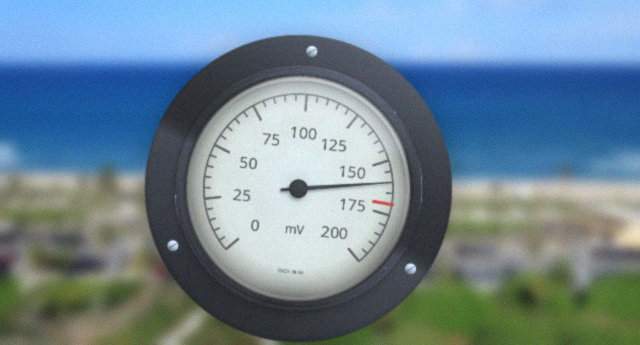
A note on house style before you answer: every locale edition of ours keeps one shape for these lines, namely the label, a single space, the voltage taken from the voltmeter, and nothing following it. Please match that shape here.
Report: 160 mV
